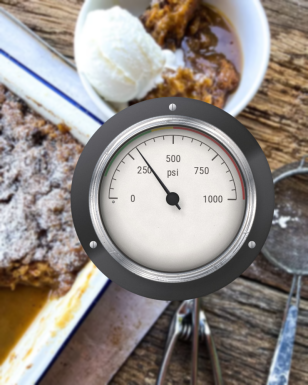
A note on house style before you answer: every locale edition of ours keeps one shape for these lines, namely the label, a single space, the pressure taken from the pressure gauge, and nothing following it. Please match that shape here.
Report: 300 psi
